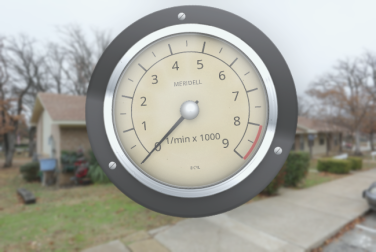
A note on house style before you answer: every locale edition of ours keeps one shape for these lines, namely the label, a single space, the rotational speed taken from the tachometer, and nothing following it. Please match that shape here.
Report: 0 rpm
